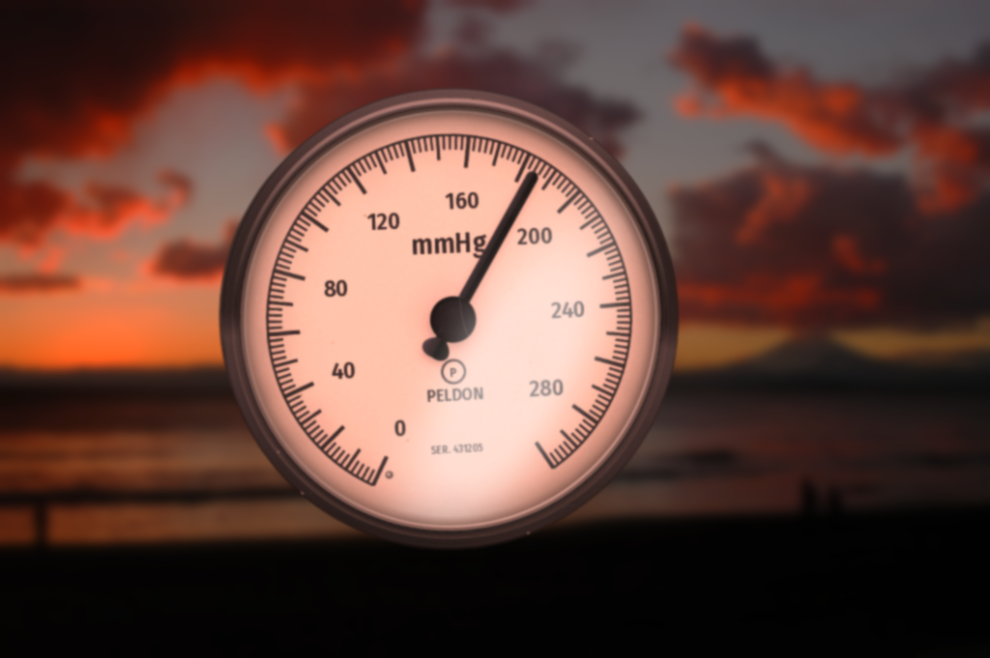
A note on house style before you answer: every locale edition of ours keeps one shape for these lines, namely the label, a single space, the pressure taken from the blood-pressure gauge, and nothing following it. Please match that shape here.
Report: 184 mmHg
